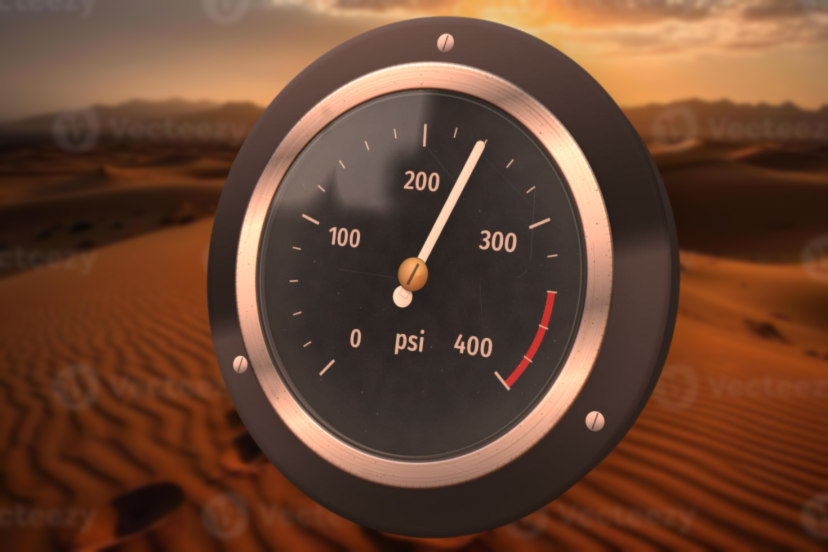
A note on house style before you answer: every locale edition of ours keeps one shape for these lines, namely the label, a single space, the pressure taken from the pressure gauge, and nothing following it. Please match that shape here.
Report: 240 psi
